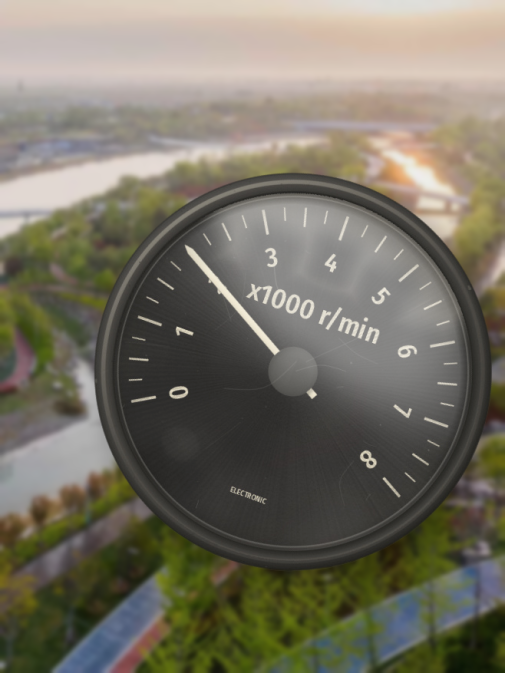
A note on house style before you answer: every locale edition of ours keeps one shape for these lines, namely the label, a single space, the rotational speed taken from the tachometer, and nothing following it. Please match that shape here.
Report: 2000 rpm
